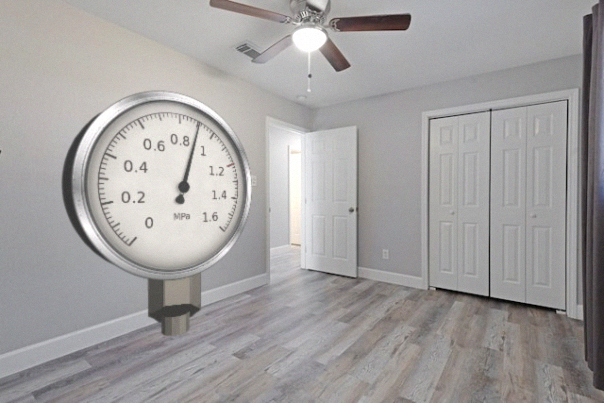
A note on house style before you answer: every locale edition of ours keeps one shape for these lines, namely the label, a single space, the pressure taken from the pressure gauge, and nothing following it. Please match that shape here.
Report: 0.9 MPa
